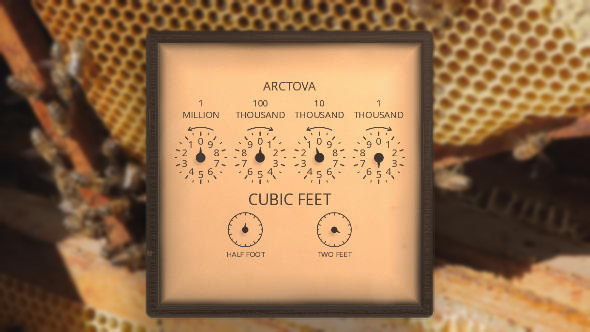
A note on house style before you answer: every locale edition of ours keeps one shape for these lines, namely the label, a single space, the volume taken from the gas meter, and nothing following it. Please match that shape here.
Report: 500 ft³
